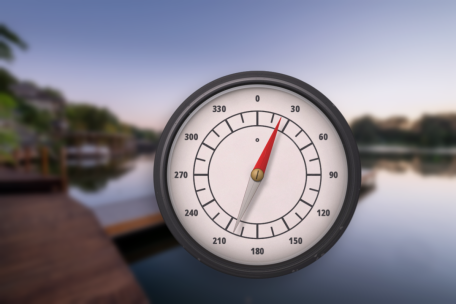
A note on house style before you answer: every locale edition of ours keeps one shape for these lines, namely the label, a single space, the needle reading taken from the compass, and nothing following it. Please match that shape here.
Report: 22.5 °
